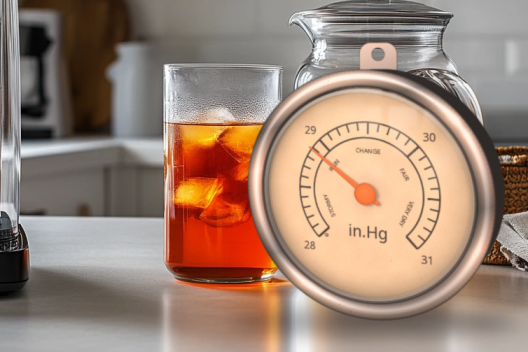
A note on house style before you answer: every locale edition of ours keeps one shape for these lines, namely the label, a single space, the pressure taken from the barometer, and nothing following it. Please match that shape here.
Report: 28.9 inHg
